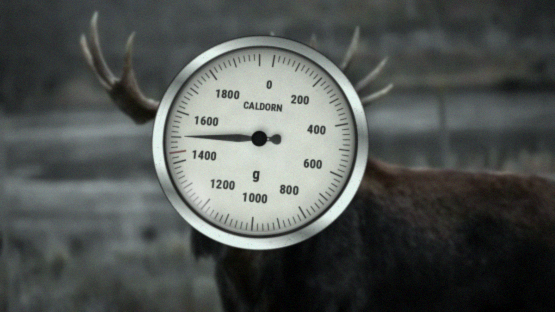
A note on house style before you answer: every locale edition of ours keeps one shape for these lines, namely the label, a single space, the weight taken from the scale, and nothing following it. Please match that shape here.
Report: 1500 g
